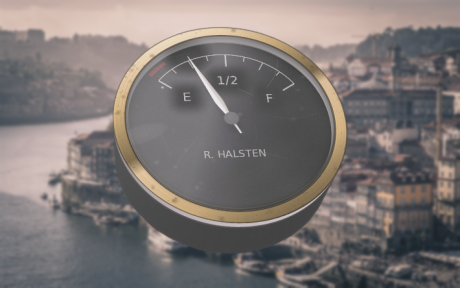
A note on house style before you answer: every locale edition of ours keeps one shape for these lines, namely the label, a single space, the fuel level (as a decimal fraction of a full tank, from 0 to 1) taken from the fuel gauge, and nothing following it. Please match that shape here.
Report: 0.25
